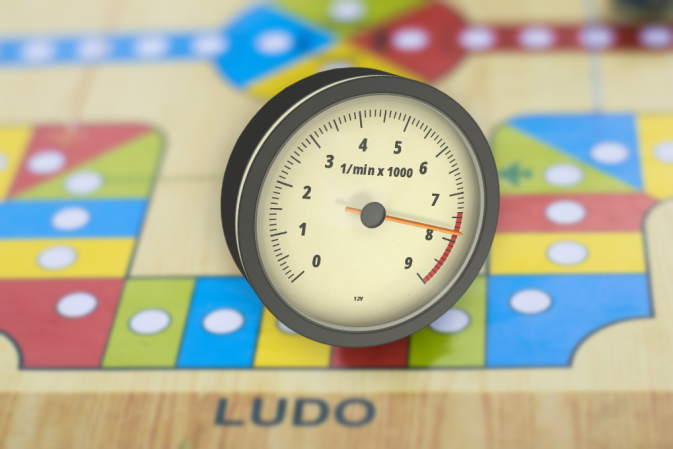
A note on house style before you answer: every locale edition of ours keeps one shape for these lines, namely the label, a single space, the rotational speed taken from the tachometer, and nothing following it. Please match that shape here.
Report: 7800 rpm
